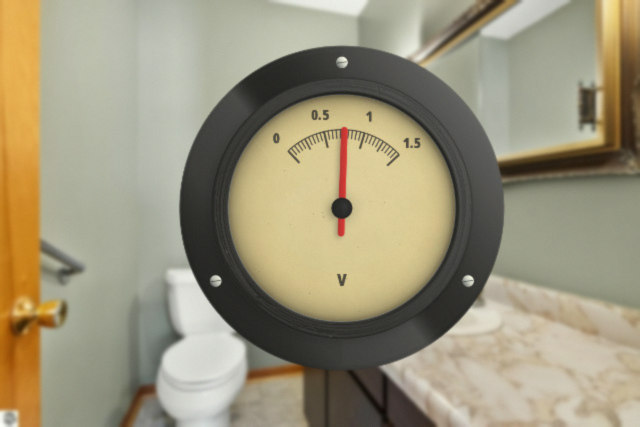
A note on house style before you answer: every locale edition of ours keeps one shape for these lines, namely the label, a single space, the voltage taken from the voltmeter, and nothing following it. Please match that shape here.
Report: 0.75 V
